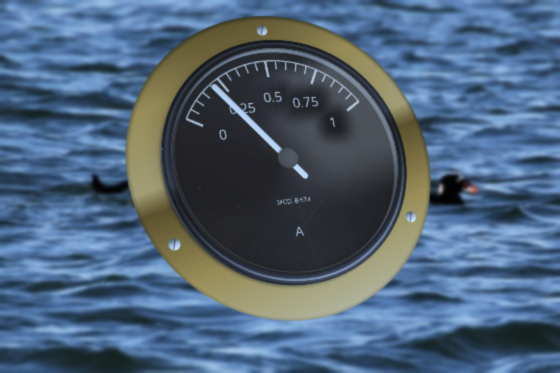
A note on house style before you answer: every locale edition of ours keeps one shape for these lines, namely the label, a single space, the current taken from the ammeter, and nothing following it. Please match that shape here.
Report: 0.2 A
